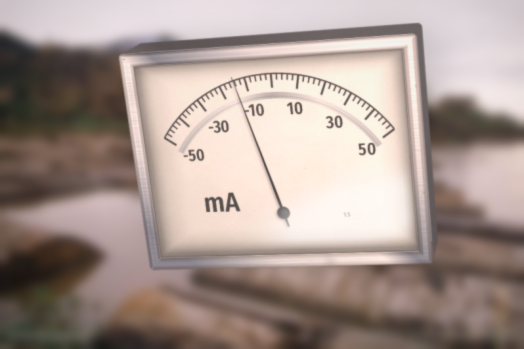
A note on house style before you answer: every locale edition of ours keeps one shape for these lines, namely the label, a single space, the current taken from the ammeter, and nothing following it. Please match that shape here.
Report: -14 mA
